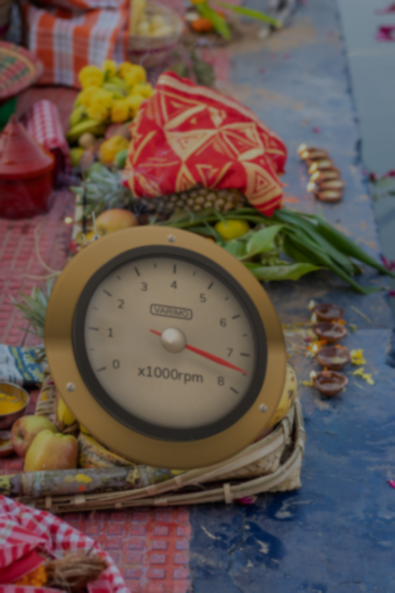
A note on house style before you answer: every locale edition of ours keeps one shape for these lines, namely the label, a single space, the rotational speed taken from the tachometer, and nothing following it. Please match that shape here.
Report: 7500 rpm
